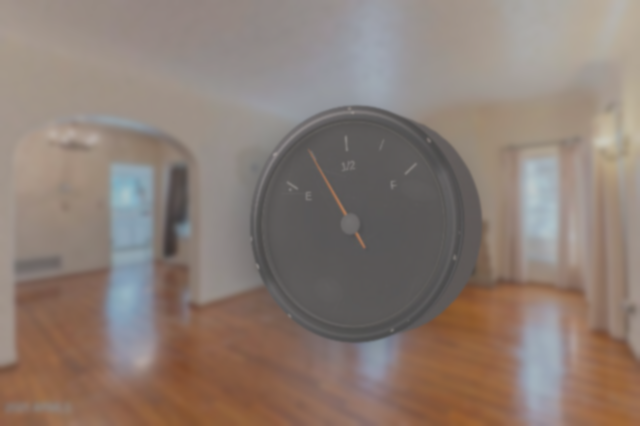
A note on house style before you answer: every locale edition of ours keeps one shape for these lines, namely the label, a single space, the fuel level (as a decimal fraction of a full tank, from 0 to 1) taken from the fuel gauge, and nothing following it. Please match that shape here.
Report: 0.25
